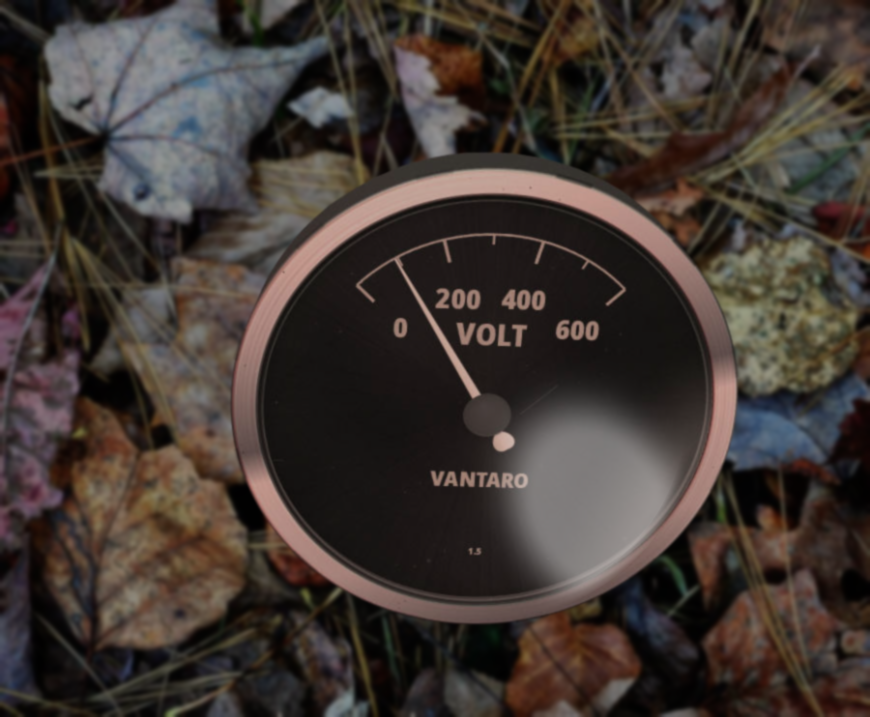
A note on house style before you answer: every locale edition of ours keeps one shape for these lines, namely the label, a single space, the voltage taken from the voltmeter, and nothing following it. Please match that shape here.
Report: 100 V
